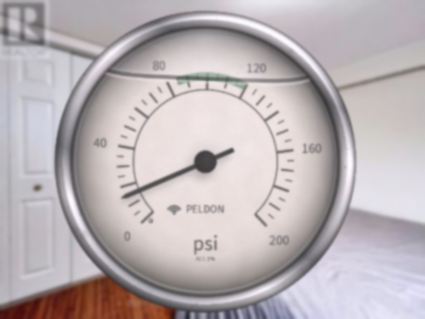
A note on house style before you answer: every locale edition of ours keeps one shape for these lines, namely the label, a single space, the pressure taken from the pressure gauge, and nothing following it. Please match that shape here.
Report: 15 psi
